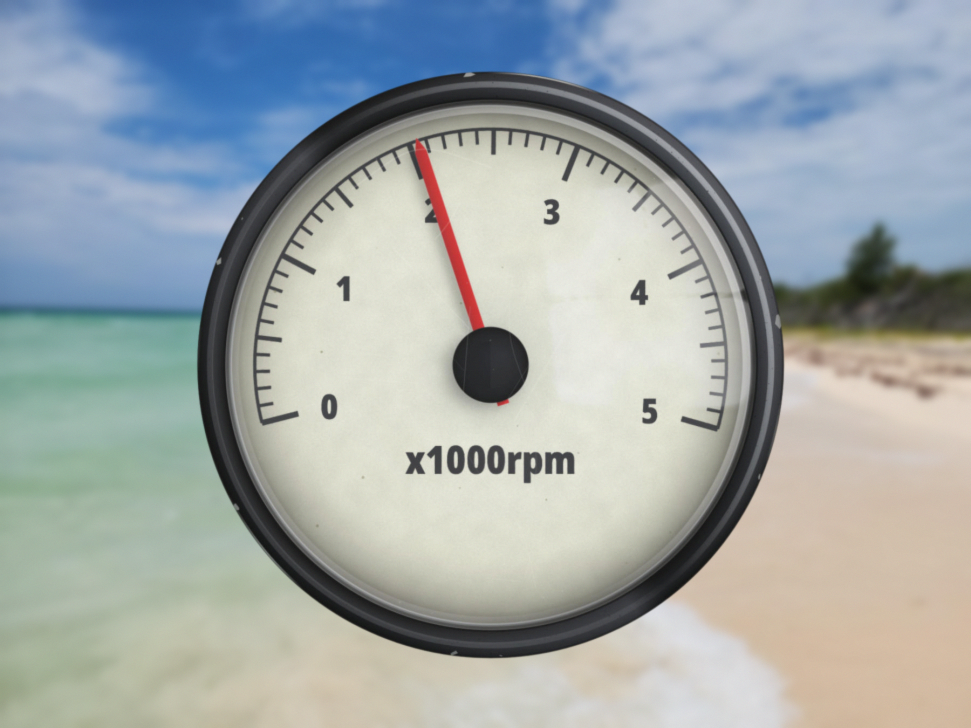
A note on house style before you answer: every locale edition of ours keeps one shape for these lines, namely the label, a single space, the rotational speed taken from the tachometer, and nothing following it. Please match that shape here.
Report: 2050 rpm
